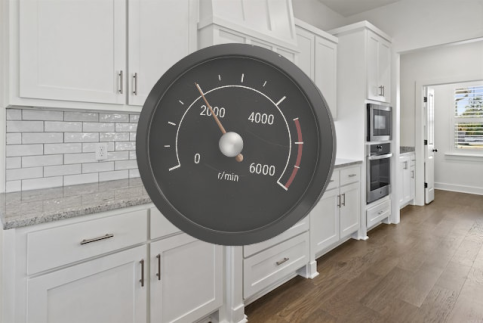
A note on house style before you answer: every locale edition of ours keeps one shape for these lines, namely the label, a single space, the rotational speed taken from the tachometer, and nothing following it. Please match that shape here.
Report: 2000 rpm
